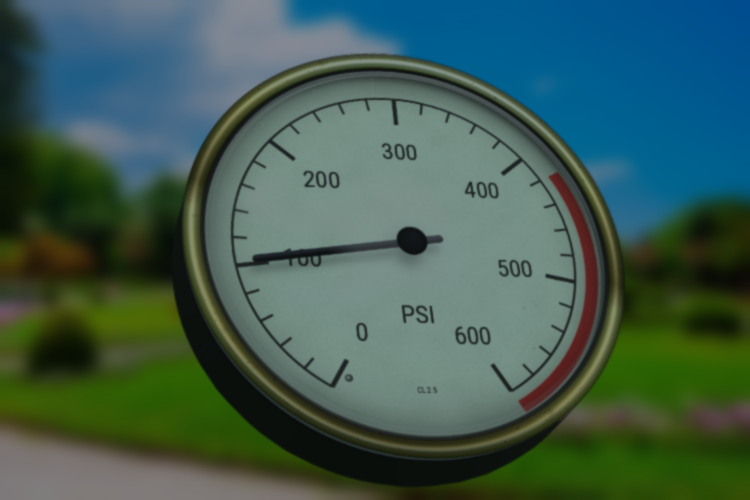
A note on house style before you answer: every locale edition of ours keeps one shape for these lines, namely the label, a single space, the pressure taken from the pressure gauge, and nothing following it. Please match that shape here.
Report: 100 psi
